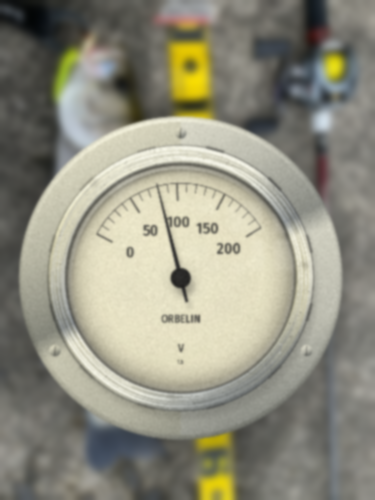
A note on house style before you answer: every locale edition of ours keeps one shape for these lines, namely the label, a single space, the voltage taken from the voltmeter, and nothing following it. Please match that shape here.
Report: 80 V
